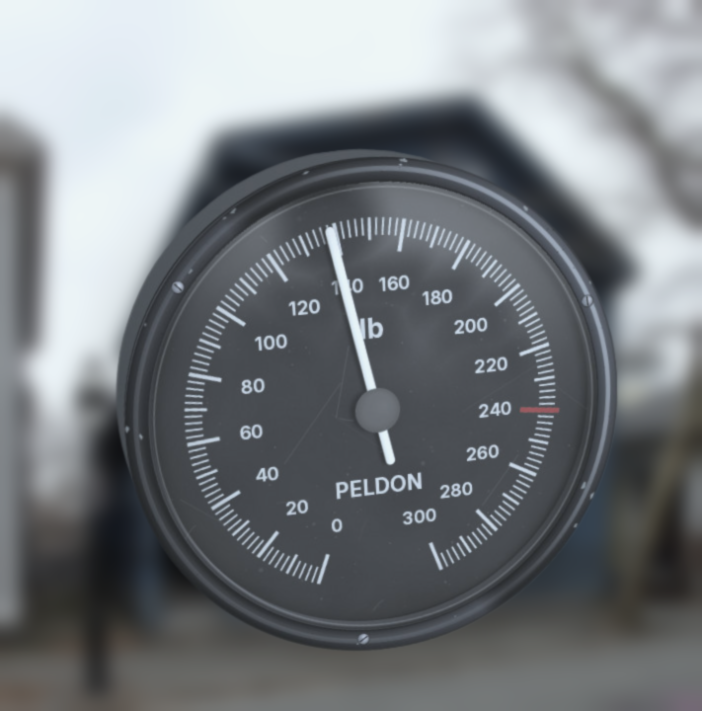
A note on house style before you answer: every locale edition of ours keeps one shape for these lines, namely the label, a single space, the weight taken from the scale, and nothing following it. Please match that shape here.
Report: 138 lb
